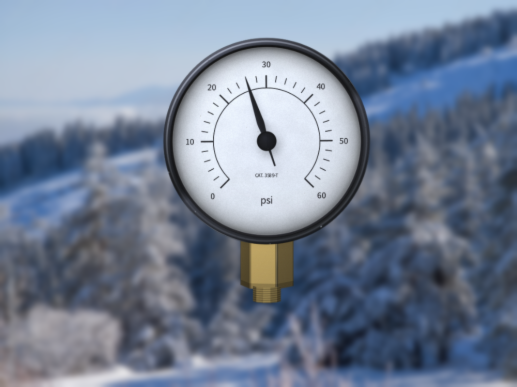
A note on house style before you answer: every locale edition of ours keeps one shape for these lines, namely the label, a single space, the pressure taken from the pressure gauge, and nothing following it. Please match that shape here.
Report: 26 psi
